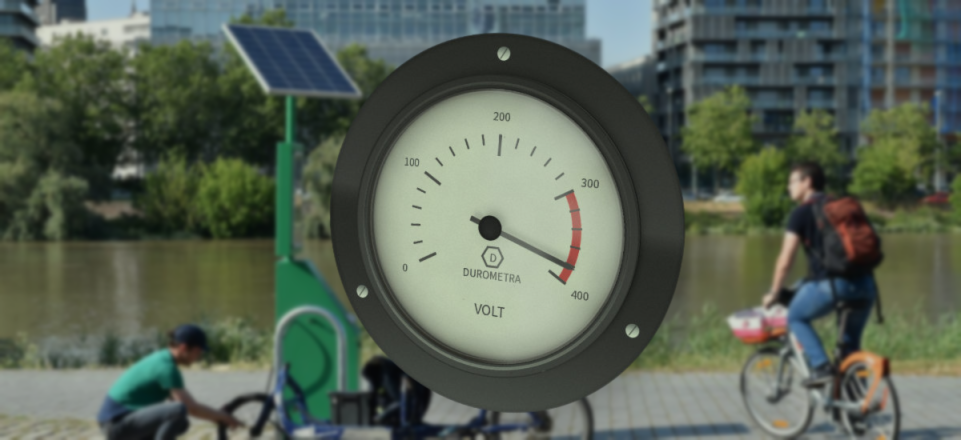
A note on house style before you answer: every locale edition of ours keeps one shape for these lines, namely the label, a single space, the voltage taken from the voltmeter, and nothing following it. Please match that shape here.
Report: 380 V
